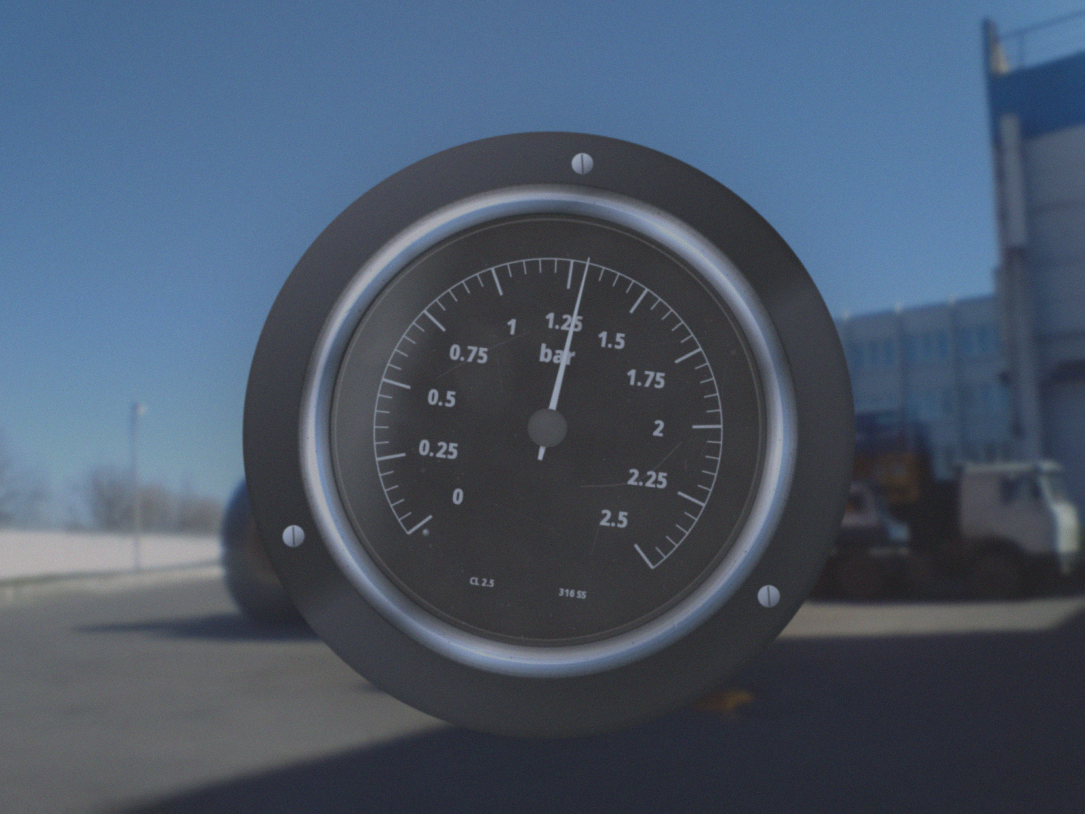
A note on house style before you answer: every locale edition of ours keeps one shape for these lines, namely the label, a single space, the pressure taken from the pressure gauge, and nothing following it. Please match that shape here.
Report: 1.3 bar
